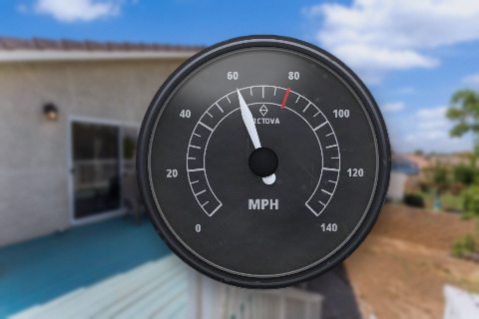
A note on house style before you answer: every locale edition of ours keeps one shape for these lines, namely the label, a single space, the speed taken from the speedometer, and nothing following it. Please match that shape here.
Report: 60 mph
